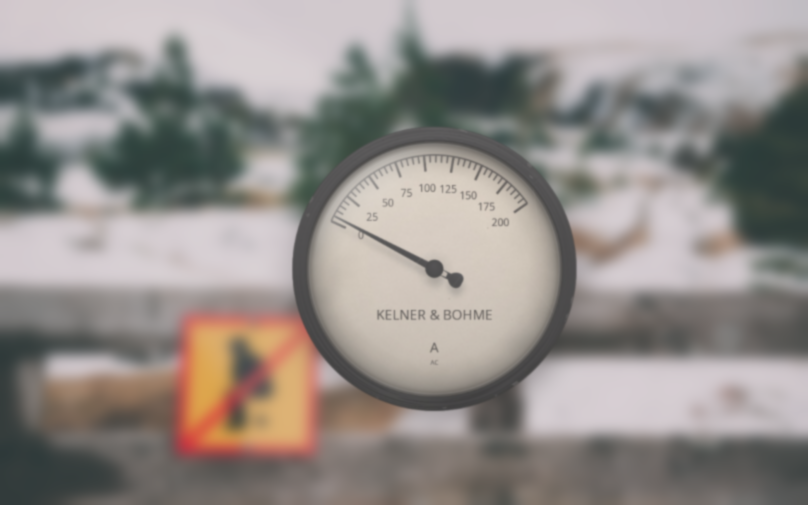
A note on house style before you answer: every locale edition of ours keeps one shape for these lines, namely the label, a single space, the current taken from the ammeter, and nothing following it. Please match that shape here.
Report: 5 A
